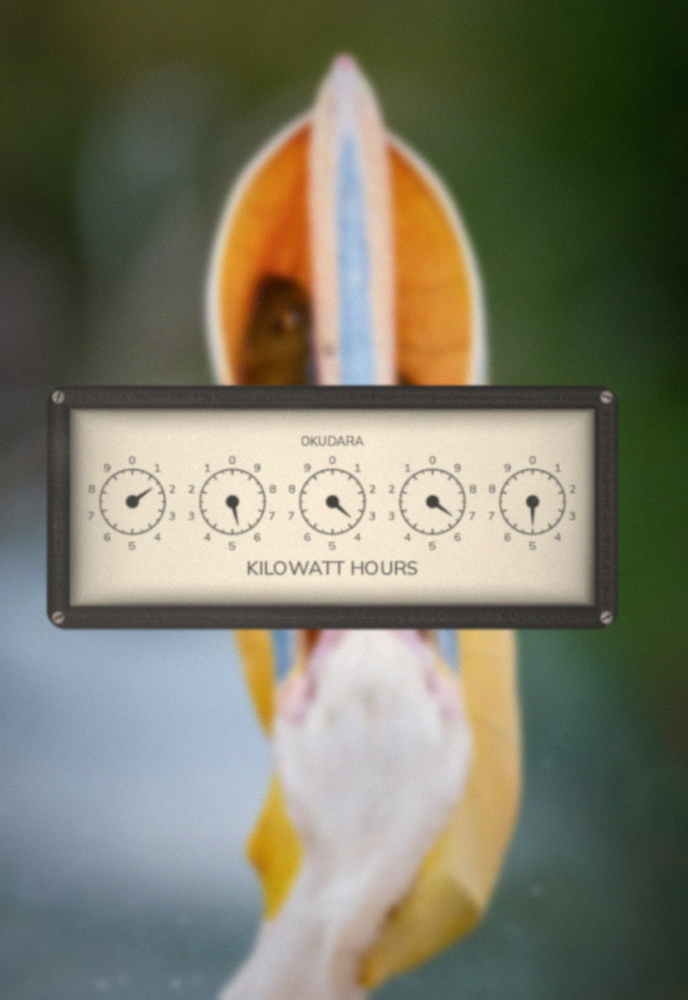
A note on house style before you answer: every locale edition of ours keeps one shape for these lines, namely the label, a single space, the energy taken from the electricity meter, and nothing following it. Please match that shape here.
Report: 15365 kWh
